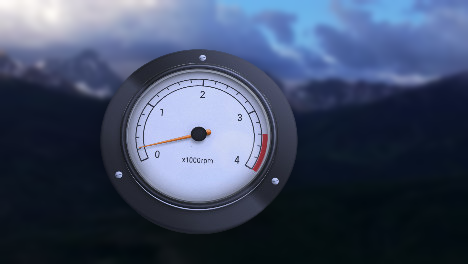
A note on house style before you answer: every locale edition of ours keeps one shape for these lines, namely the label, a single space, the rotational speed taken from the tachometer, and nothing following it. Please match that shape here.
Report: 200 rpm
